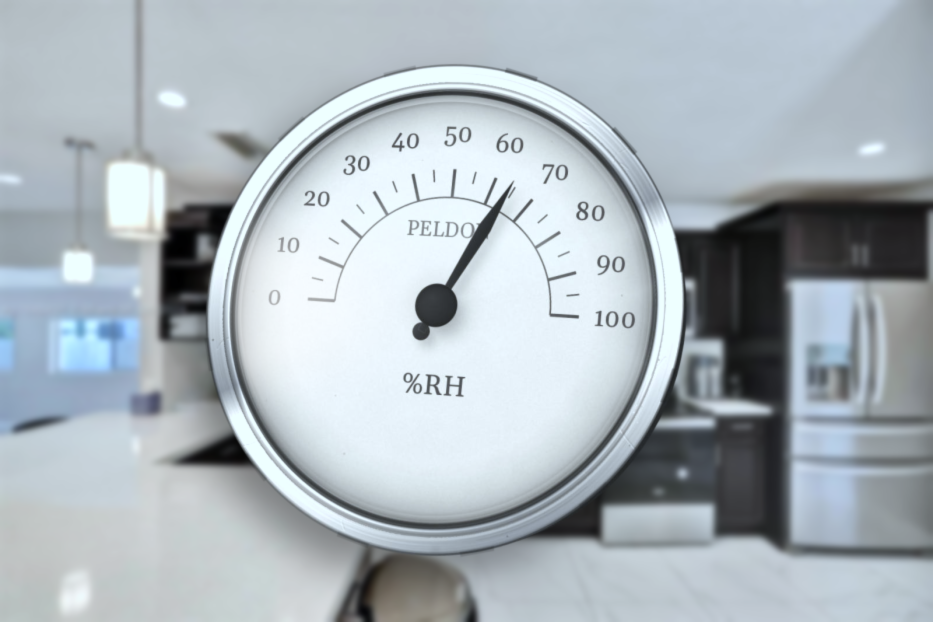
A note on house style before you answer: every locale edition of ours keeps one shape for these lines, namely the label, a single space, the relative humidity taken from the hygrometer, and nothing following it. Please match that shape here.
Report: 65 %
